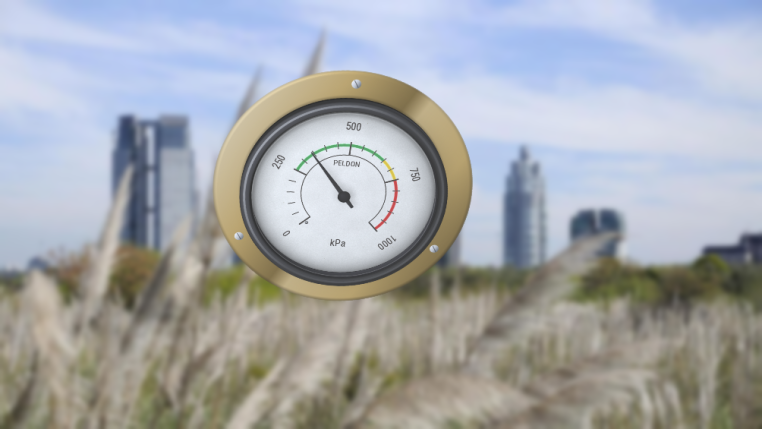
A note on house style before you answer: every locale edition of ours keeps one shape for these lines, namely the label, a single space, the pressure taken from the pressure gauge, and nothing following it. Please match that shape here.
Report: 350 kPa
